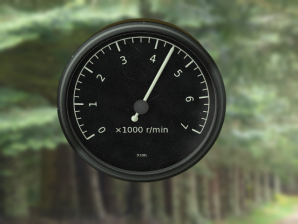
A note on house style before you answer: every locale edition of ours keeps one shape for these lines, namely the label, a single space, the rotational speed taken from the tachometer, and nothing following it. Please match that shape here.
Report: 4400 rpm
